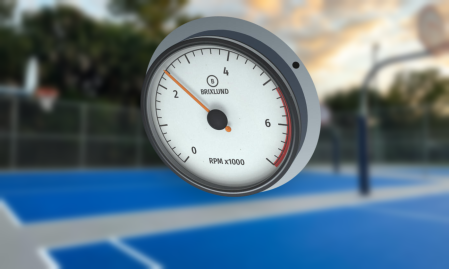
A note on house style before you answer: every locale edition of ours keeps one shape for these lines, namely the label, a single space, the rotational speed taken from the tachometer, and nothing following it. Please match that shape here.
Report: 2400 rpm
